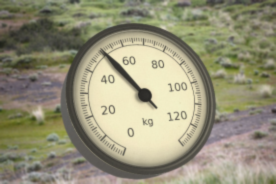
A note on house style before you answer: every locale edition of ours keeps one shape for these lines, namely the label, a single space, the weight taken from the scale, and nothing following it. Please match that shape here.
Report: 50 kg
